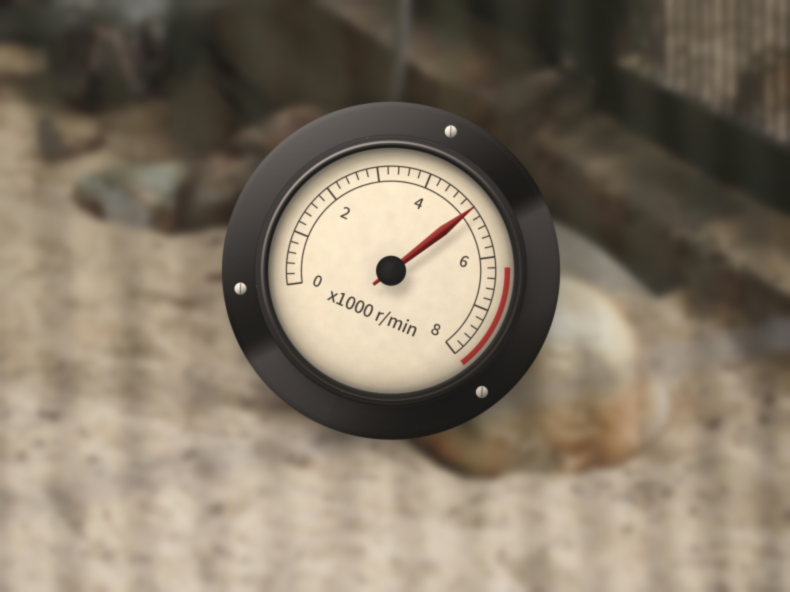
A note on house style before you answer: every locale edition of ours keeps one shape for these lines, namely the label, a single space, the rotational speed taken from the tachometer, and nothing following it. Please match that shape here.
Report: 5000 rpm
